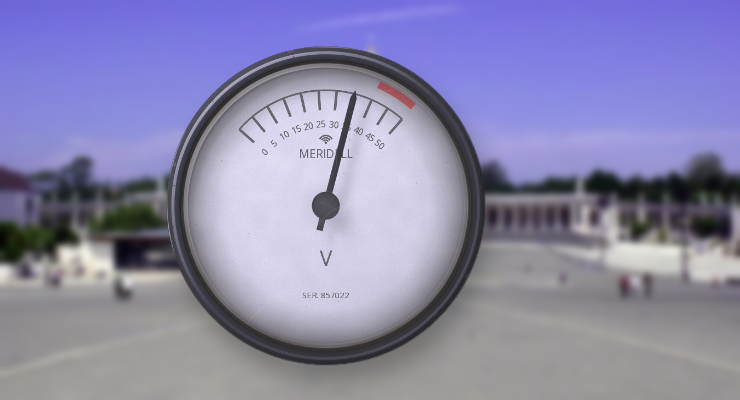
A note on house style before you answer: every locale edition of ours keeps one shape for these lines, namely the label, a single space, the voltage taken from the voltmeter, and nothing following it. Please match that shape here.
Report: 35 V
